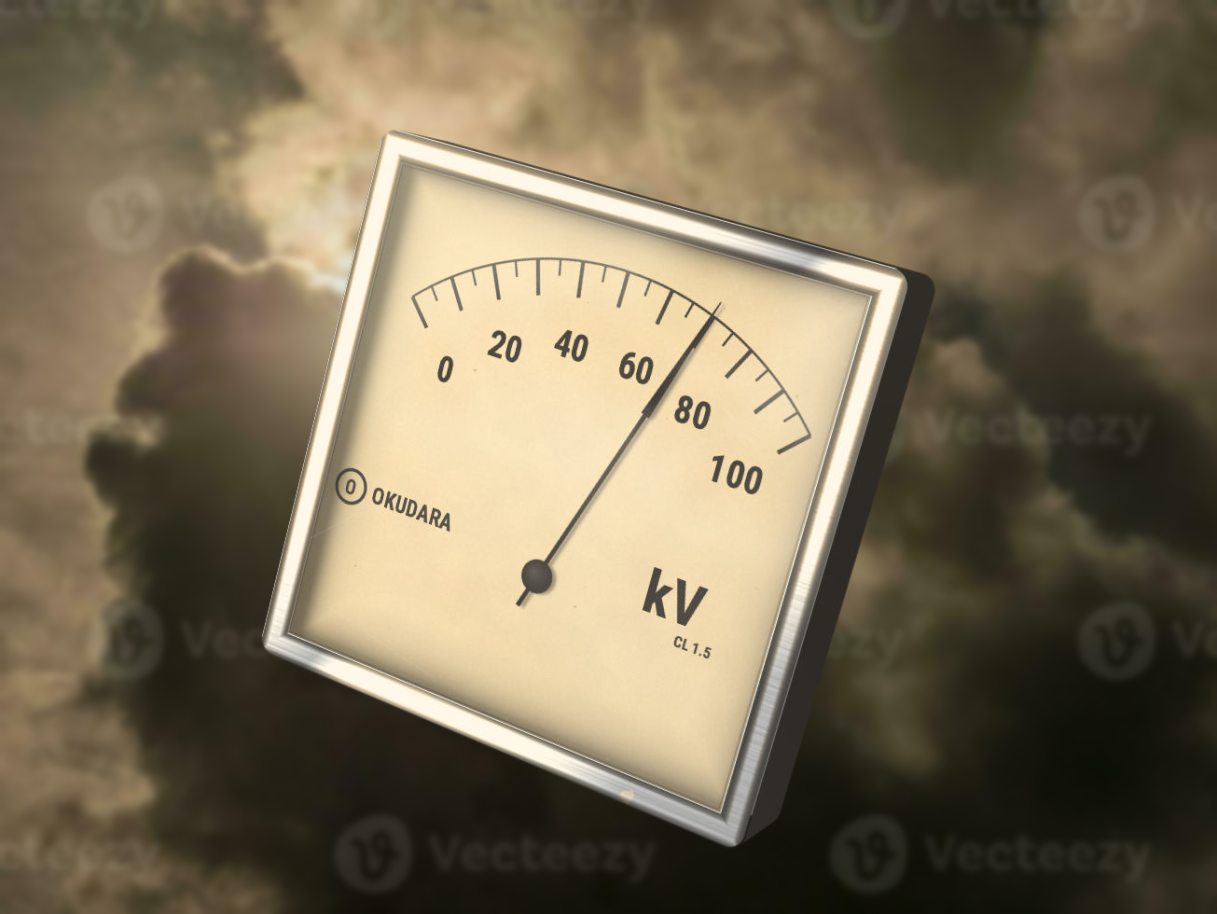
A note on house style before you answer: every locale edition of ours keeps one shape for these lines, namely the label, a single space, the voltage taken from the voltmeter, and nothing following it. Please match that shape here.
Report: 70 kV
